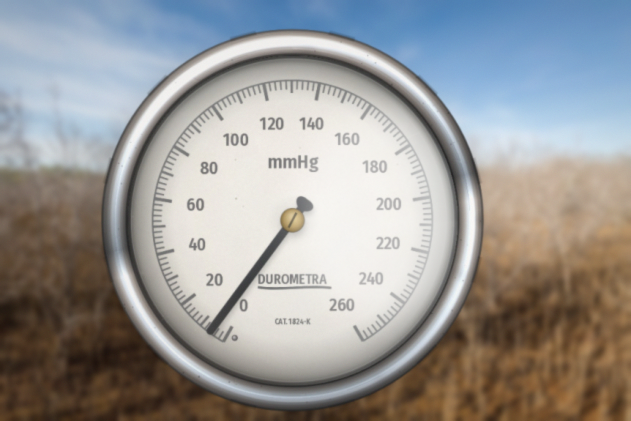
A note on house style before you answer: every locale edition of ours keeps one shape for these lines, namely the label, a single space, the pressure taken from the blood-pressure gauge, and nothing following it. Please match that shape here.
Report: 6 mmHg
